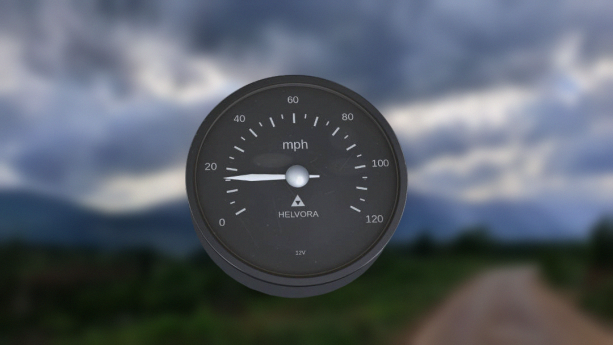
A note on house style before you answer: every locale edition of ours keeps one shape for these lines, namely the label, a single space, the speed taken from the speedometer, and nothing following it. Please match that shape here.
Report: 15 mph
